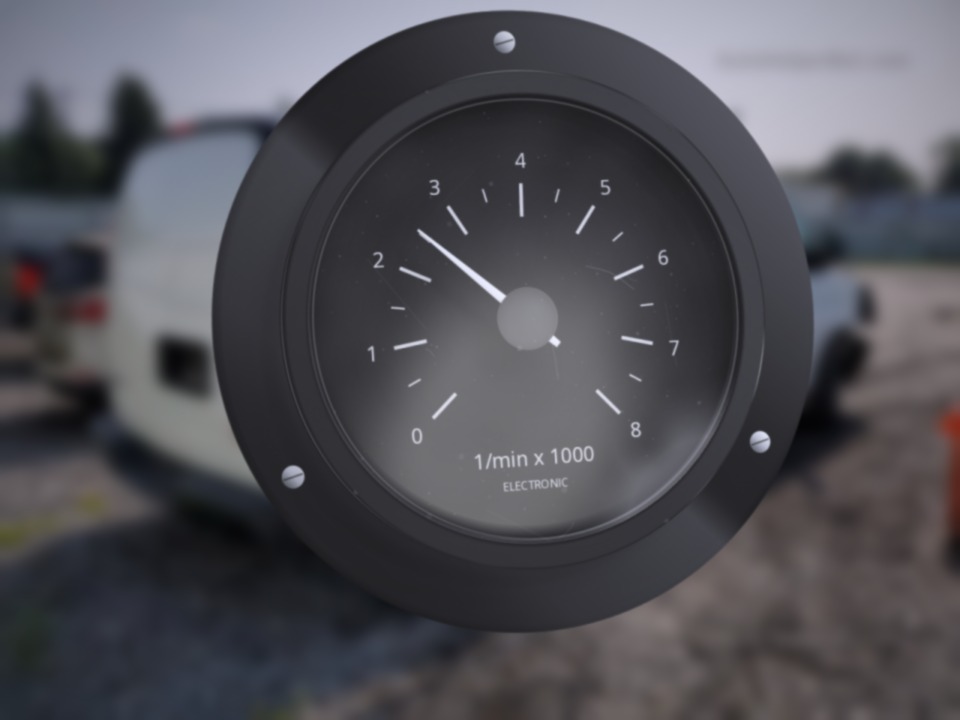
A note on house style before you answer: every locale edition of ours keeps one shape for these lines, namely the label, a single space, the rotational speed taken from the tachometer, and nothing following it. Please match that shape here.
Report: 2500 rpm
